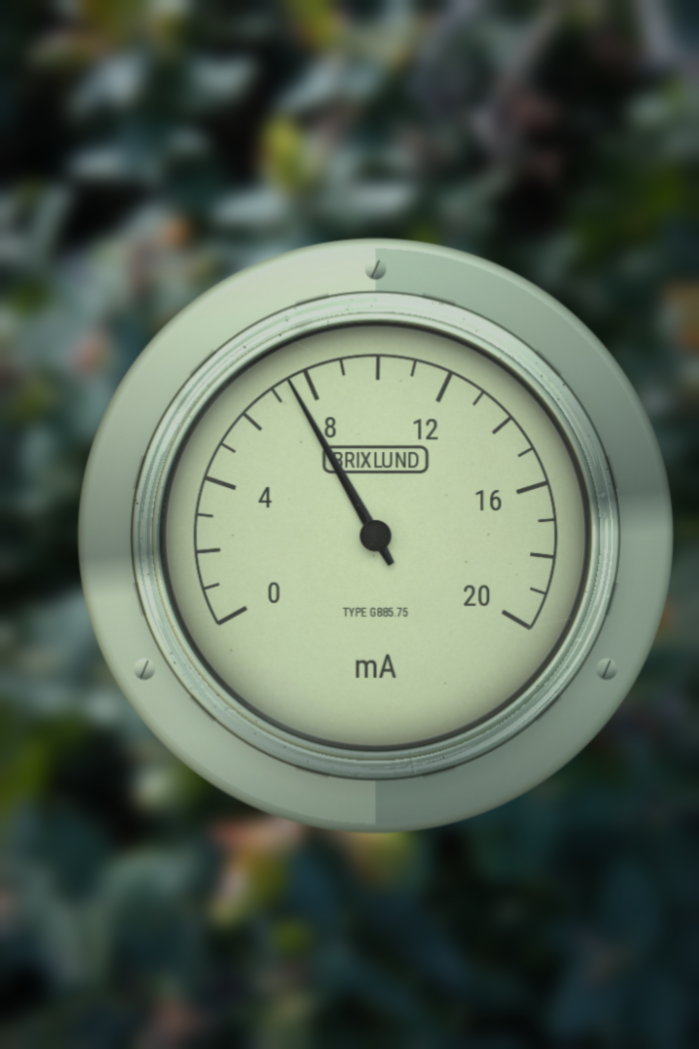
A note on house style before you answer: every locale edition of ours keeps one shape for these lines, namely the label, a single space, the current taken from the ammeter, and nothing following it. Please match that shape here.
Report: 7.5 mA
